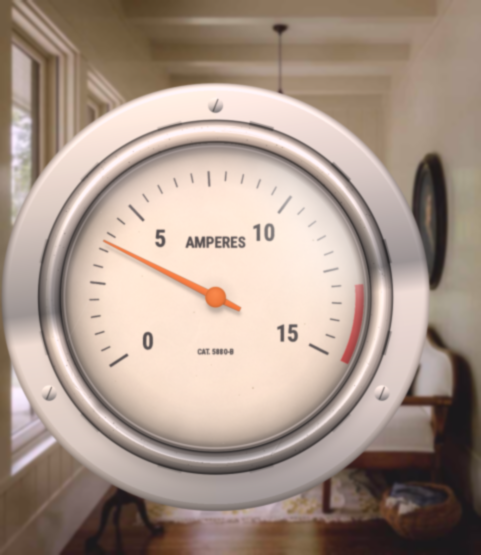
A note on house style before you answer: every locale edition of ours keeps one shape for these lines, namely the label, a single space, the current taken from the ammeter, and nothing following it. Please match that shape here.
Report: 3.75 A
